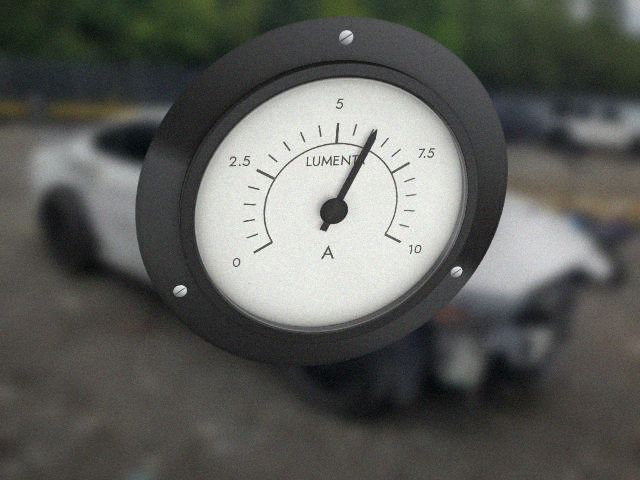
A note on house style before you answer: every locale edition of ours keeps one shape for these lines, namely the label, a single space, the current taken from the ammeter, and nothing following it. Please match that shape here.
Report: 6 A
